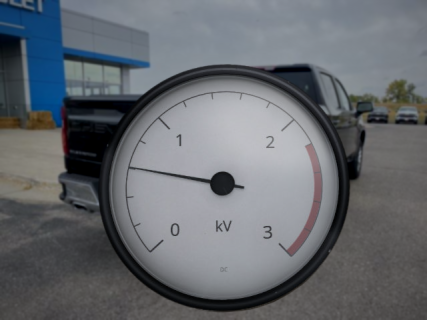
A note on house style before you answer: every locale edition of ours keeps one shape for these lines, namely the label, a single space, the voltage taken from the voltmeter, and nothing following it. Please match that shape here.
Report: 0.6 kV
